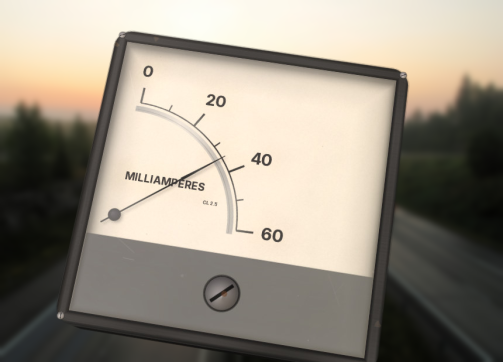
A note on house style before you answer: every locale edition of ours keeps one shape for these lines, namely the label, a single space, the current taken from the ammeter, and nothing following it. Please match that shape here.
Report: 35 mA
